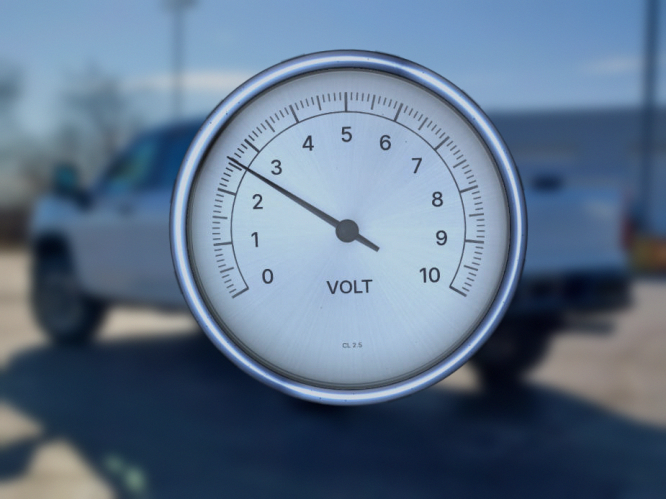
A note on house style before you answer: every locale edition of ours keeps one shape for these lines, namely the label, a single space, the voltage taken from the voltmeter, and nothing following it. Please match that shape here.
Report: 2.6 V
